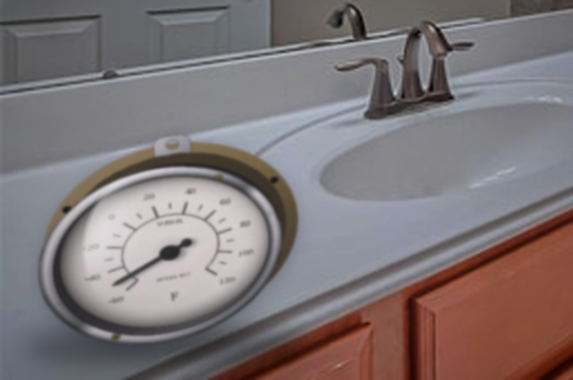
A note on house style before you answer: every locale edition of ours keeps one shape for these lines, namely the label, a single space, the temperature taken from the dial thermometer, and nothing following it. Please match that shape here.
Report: -50 °F
